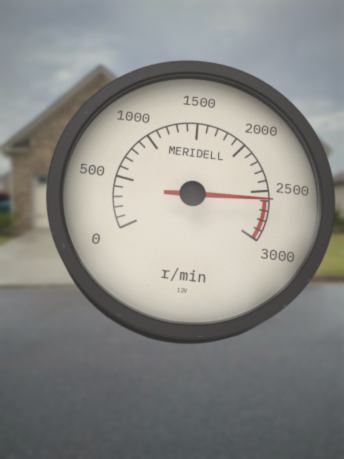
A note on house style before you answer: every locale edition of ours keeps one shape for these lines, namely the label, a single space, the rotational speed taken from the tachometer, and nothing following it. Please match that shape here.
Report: 2600 rpm
